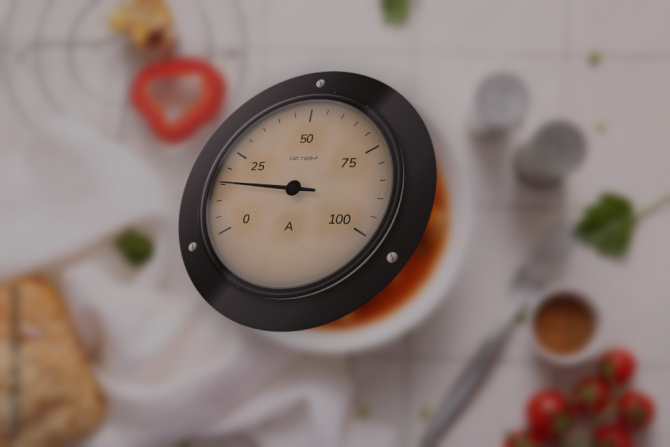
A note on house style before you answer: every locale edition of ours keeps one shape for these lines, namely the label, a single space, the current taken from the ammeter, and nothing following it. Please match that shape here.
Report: 15 A
